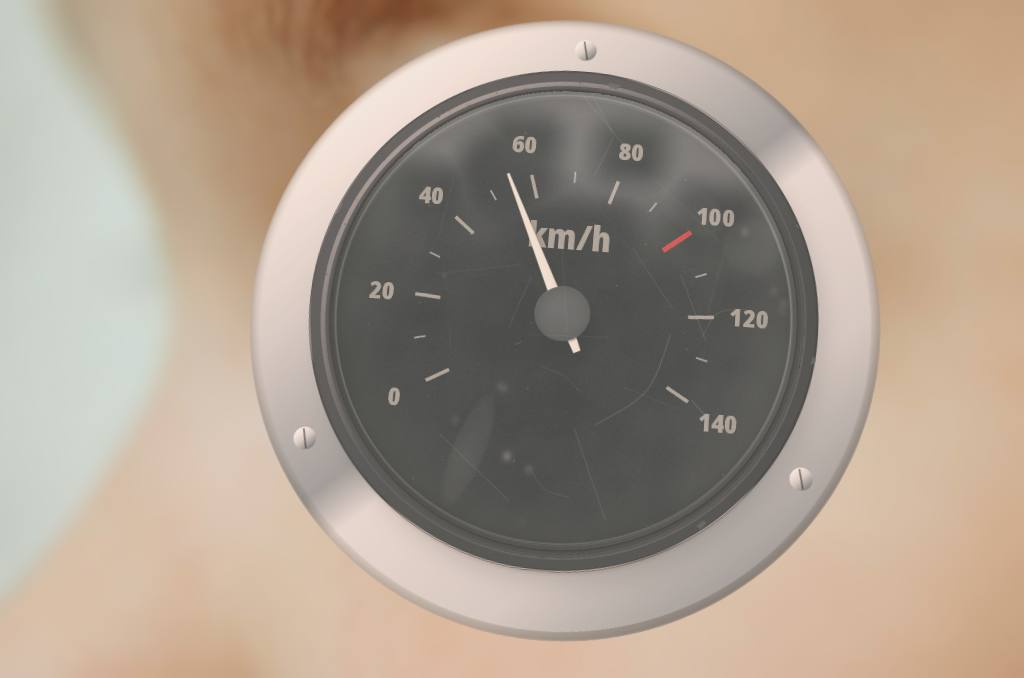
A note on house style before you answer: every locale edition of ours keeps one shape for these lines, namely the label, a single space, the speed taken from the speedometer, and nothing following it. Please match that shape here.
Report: 55 km/h
